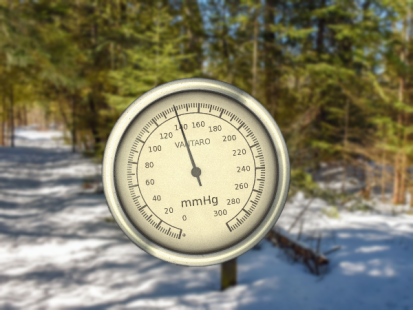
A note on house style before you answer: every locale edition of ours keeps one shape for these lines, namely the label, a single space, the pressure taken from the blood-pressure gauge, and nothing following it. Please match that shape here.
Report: 140 mmHg
